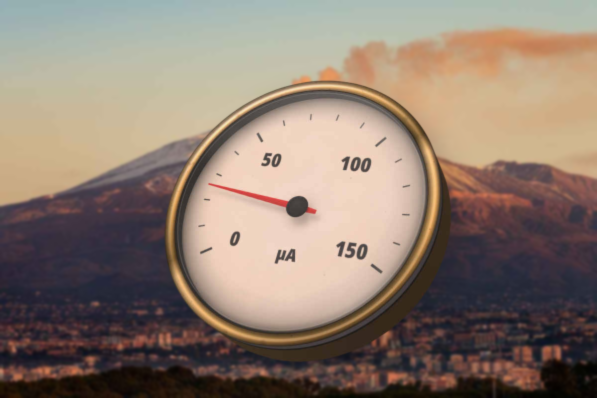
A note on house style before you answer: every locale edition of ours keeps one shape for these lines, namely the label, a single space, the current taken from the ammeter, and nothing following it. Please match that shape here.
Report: 25 µA
